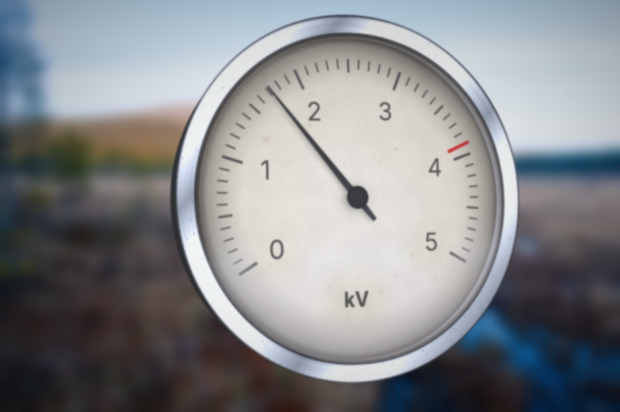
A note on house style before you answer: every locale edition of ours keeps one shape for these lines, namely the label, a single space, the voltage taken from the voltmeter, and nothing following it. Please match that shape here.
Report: 1.7 kV
